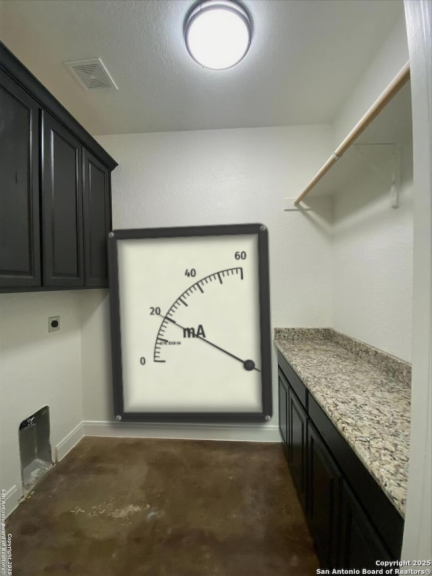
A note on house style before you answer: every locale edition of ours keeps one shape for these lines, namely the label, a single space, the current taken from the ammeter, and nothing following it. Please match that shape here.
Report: 20 mA
